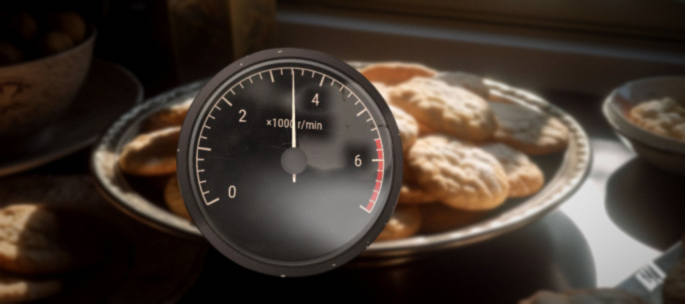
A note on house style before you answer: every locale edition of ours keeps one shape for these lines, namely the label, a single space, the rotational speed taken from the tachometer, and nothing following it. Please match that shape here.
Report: 3400 rpm
